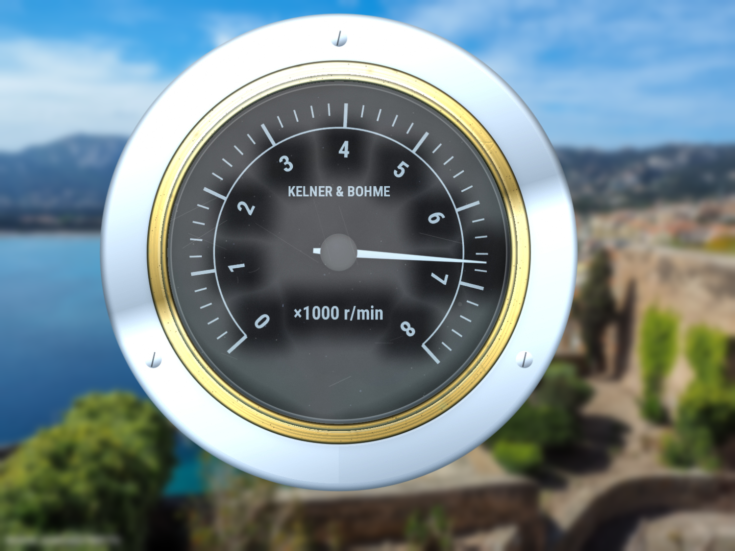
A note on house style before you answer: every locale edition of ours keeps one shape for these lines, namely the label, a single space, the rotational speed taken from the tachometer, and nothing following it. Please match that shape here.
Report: 6700 rpm
